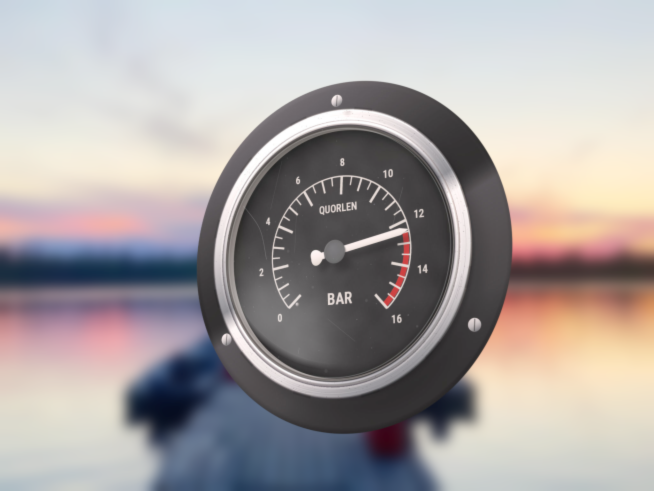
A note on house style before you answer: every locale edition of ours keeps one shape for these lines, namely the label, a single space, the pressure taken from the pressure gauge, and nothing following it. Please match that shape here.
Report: 12.5 bar
